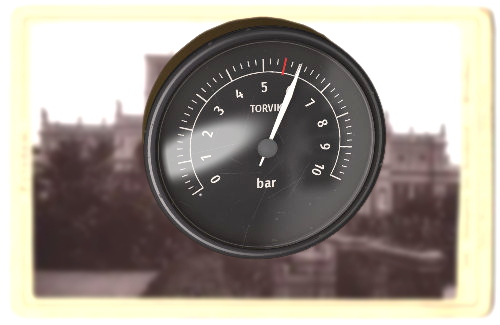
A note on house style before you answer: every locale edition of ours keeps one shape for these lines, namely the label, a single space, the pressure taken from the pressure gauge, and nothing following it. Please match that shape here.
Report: 6 bar
